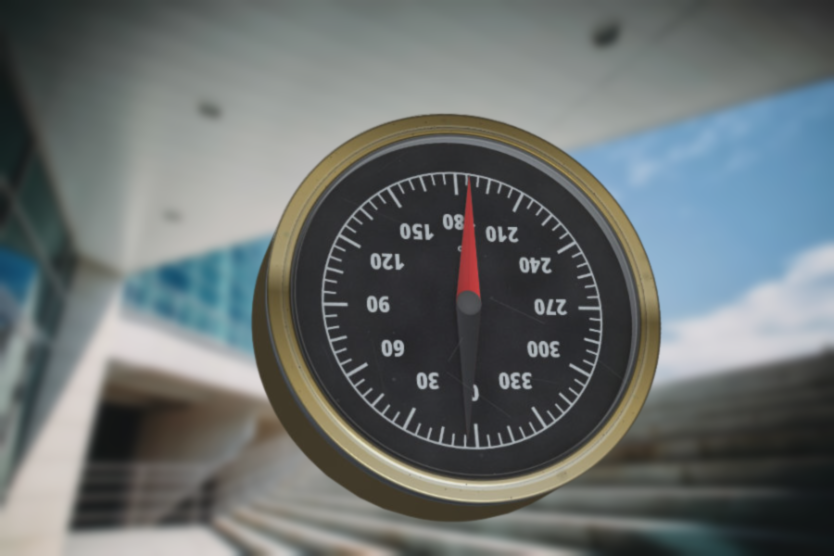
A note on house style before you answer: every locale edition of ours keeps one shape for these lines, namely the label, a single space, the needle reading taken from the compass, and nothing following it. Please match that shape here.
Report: 185 °
